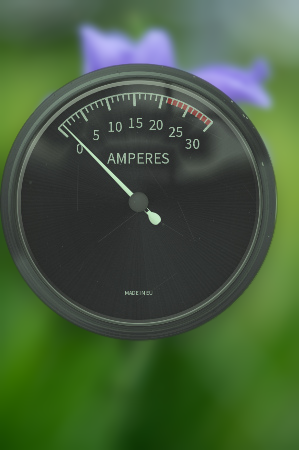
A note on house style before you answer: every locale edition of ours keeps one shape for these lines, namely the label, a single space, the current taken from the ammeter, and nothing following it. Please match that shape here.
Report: 1 A
